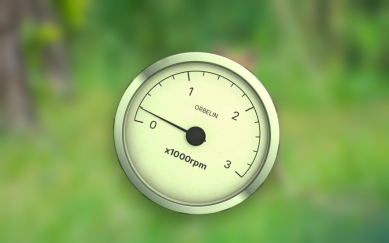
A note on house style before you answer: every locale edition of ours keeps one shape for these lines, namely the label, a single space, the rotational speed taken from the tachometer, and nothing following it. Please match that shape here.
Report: 200 rpm
